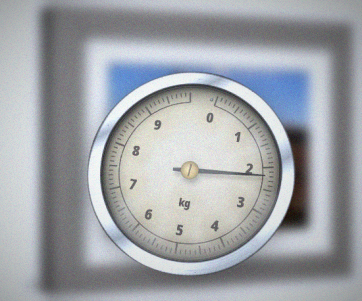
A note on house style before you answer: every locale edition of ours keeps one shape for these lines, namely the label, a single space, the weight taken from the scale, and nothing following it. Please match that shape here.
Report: 2.2 kg
